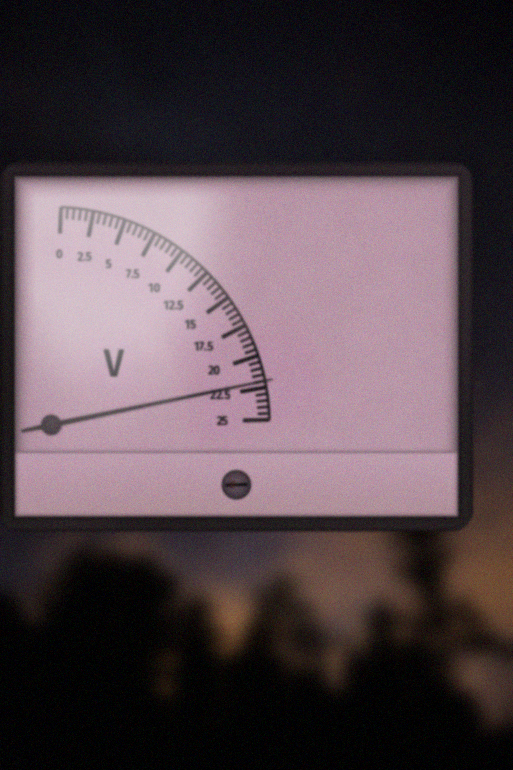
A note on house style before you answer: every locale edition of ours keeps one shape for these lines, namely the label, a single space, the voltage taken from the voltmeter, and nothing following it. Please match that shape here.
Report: 22 V
